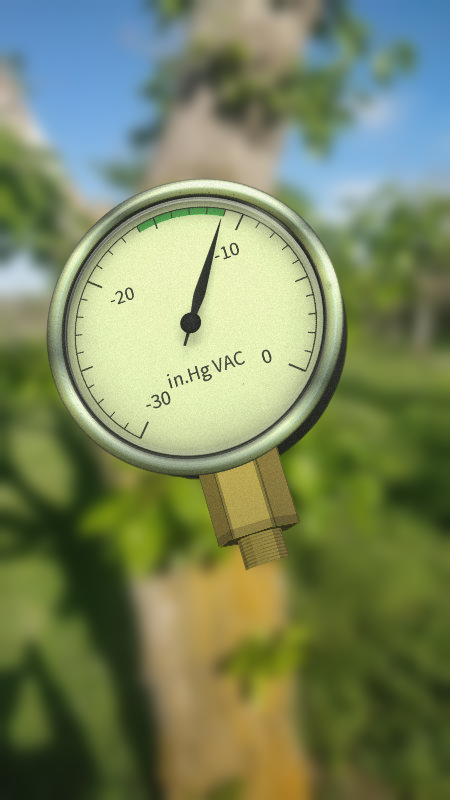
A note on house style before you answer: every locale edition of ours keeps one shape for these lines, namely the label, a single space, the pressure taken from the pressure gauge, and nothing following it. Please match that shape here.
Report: -11 inHg
